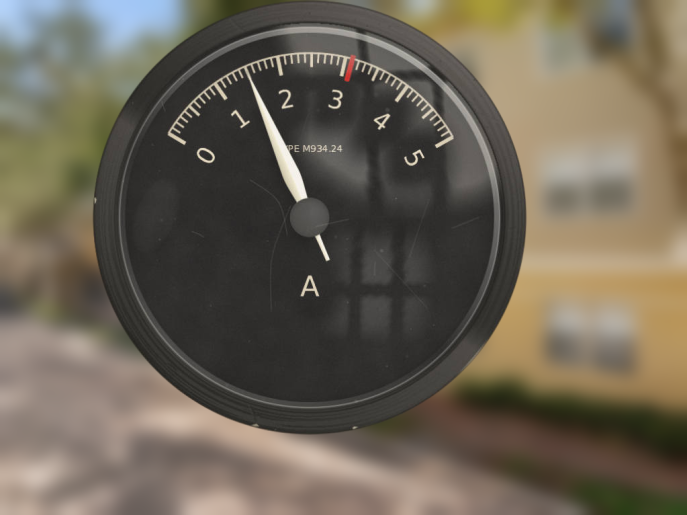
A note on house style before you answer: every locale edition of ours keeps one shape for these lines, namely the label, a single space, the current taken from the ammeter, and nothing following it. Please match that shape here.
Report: 1.5 A
